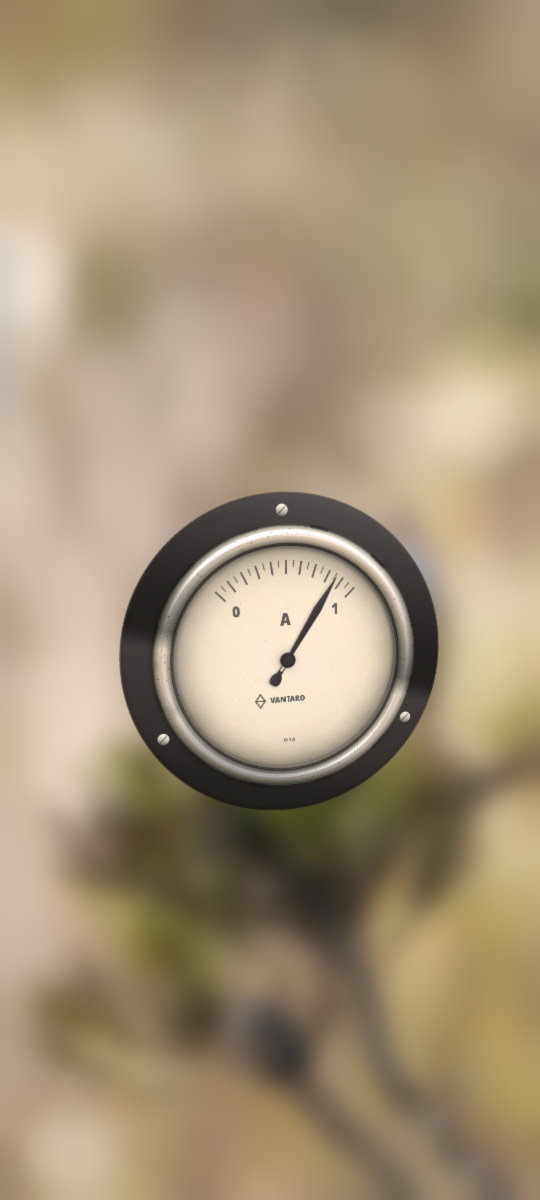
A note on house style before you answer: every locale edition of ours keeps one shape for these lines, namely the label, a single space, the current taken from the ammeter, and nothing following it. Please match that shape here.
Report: 0.85 A
